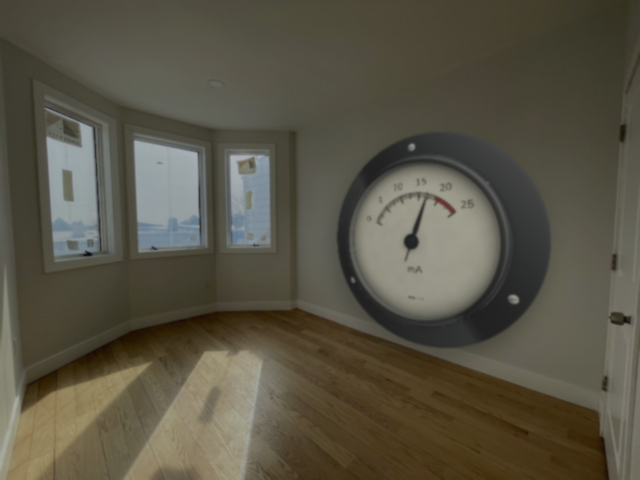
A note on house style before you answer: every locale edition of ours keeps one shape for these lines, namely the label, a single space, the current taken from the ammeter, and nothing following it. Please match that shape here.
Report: 17.5 mA
